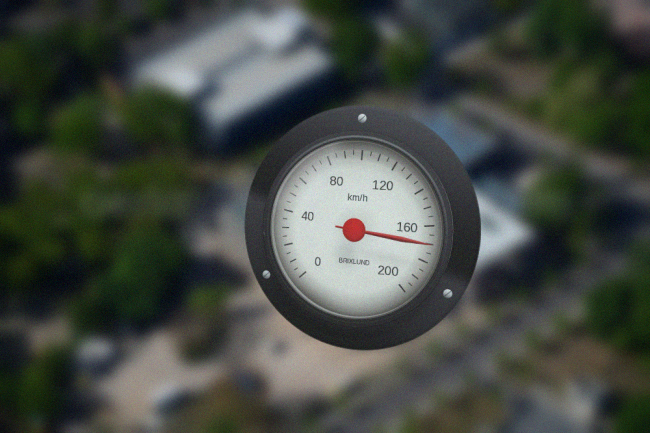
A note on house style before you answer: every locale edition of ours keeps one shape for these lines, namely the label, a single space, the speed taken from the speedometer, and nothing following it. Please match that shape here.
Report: 170 km/h
